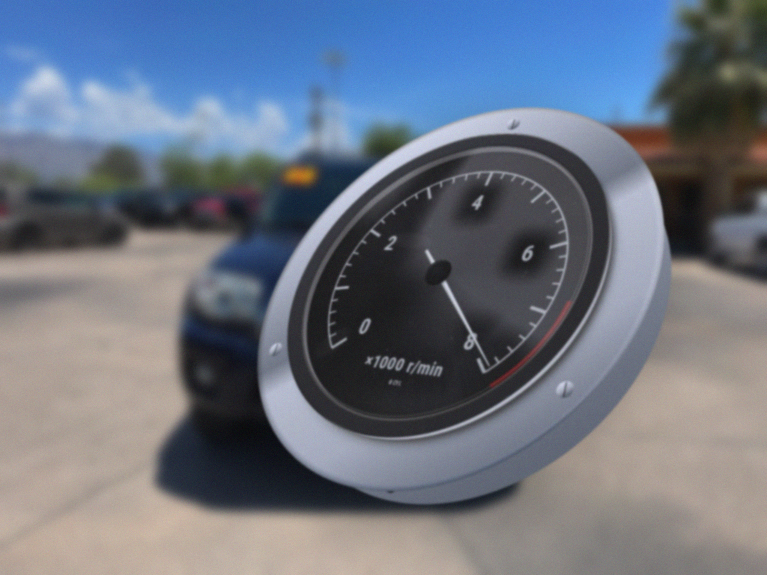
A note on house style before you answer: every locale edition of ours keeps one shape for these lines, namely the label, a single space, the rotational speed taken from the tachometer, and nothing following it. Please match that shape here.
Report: 7900 rpm
